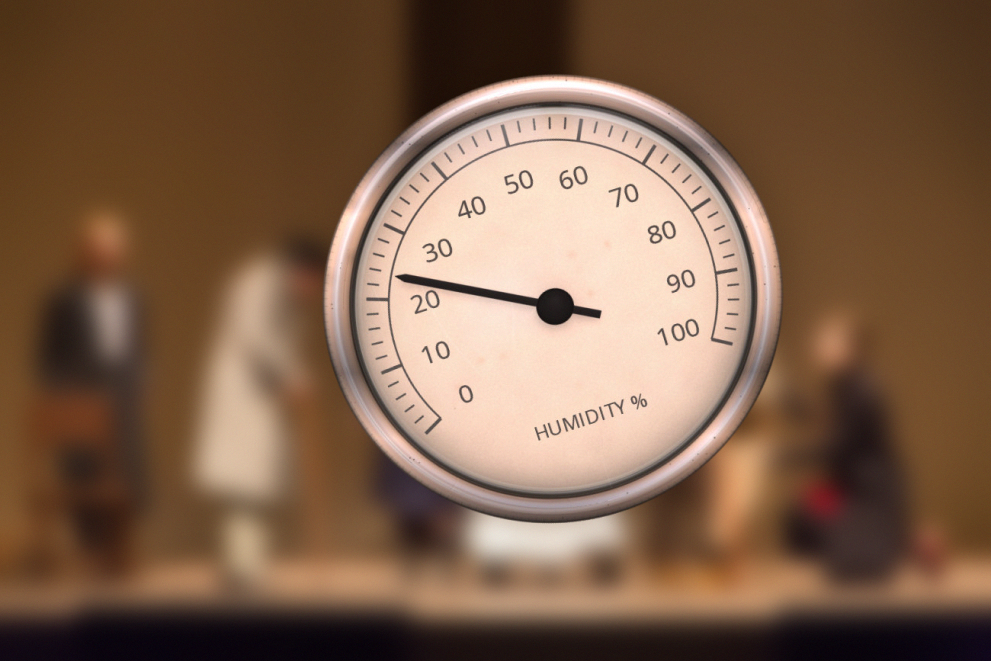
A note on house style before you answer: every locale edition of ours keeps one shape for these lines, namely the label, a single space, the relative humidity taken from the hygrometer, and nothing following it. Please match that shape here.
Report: 24 %
